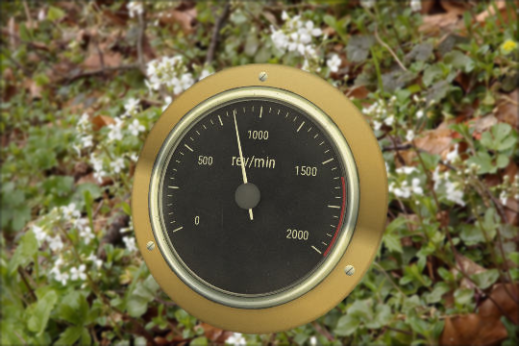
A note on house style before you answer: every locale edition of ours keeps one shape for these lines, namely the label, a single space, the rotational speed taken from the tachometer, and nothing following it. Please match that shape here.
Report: 850 rpm
